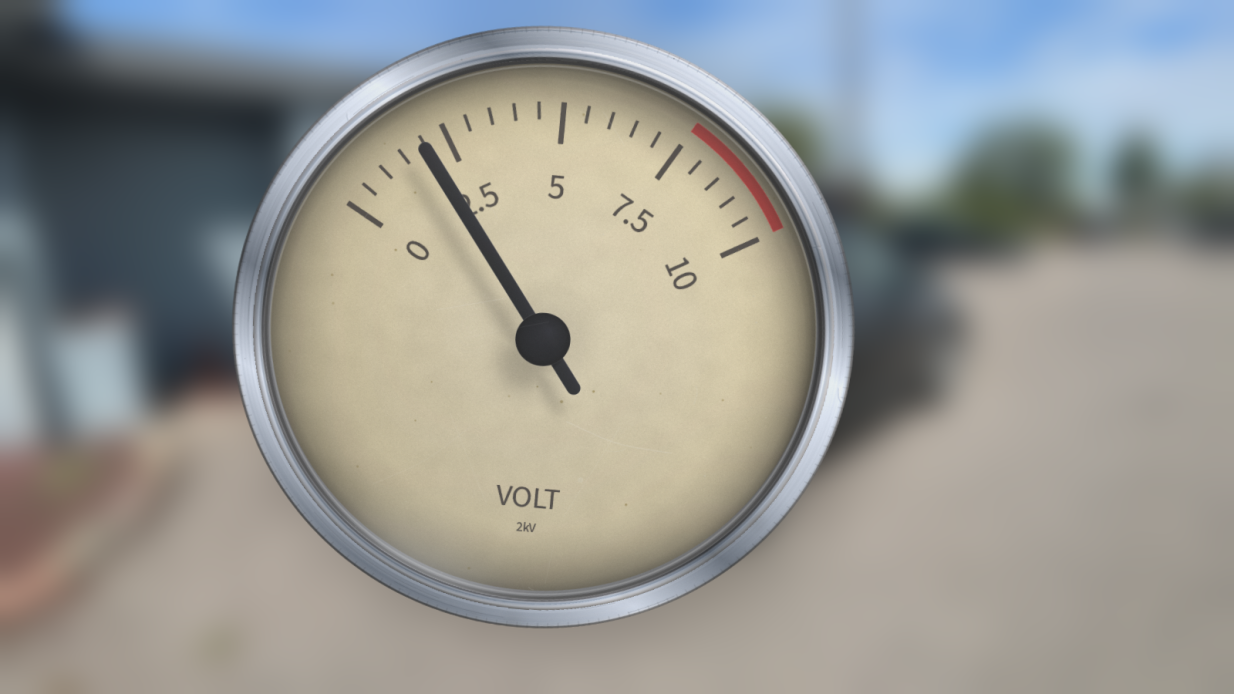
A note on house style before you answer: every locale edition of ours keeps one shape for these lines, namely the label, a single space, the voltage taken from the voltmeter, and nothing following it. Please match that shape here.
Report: 2 V
